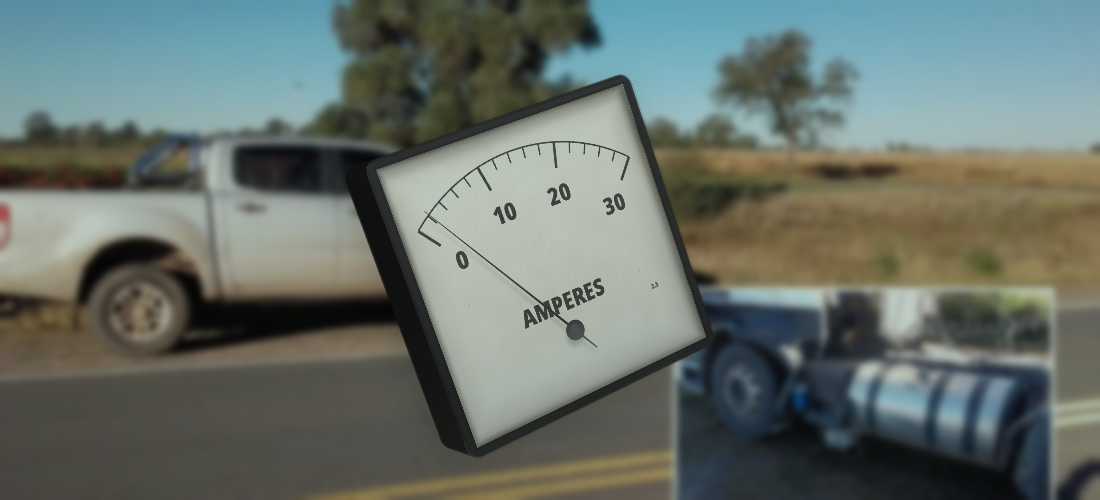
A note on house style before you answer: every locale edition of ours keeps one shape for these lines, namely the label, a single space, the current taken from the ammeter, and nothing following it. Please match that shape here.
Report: 2 A
